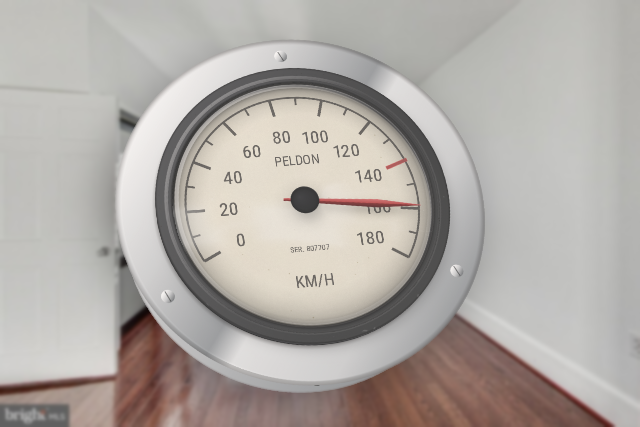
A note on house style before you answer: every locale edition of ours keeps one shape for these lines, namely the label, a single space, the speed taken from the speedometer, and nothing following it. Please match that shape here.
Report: 160 km/h
